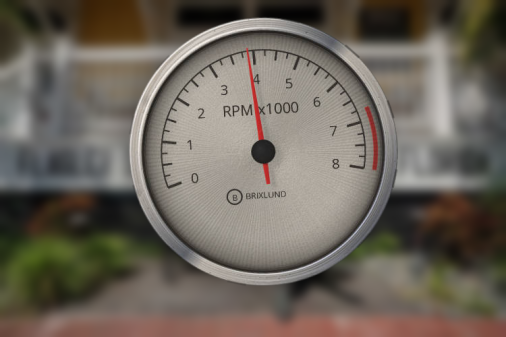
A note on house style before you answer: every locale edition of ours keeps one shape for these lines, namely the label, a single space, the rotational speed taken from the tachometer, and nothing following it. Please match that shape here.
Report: 3875 rpm
